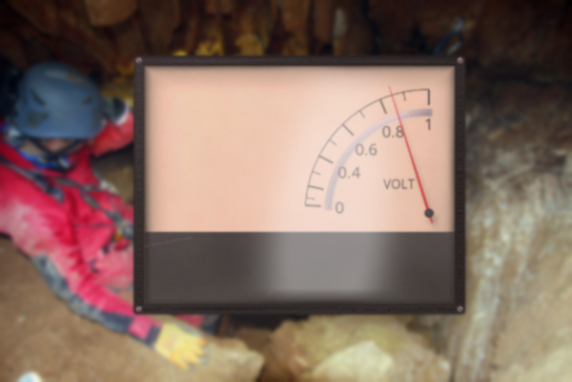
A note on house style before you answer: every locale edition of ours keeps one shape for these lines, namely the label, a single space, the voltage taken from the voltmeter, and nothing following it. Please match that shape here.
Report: 0.85 V
